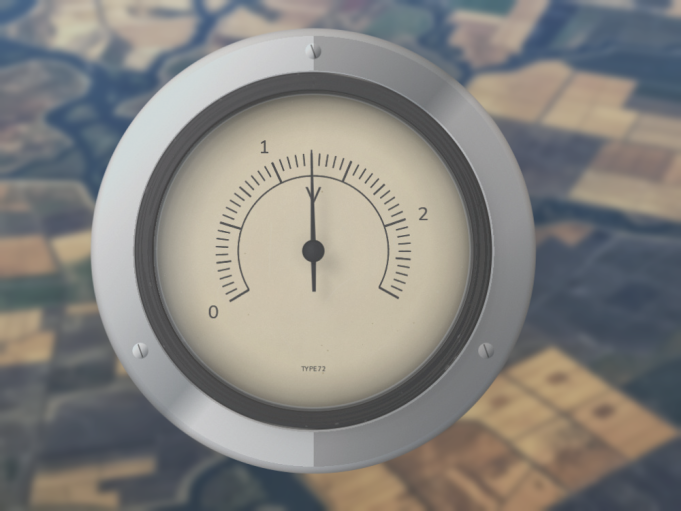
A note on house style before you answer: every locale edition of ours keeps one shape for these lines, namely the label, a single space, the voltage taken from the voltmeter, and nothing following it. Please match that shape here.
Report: 1.25 V
